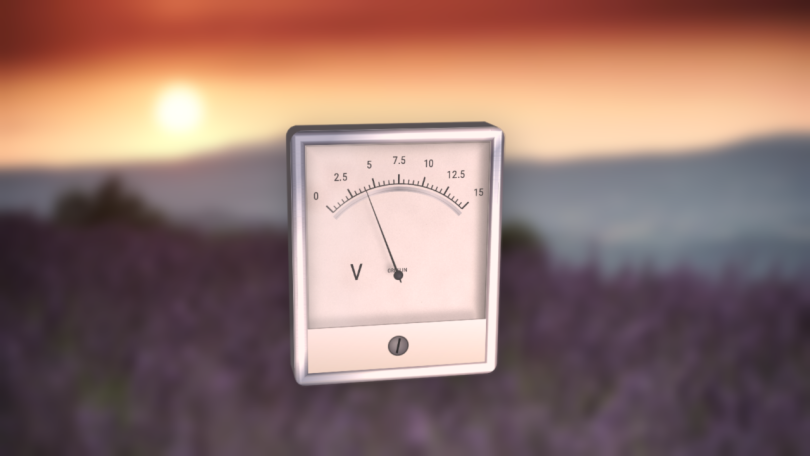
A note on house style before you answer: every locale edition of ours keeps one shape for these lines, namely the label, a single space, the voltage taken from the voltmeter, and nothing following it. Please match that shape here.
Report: 4 V
